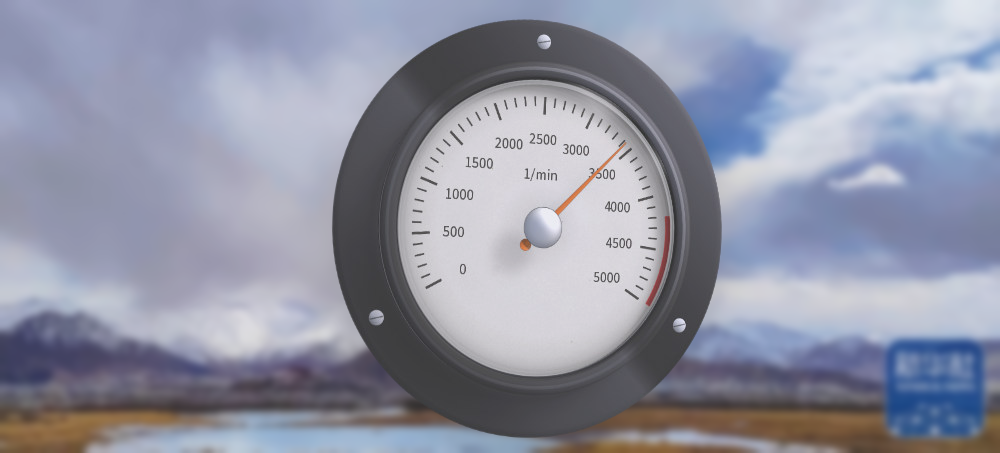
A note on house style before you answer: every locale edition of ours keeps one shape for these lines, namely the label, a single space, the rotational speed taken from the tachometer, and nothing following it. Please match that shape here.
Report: 3400 rpm
